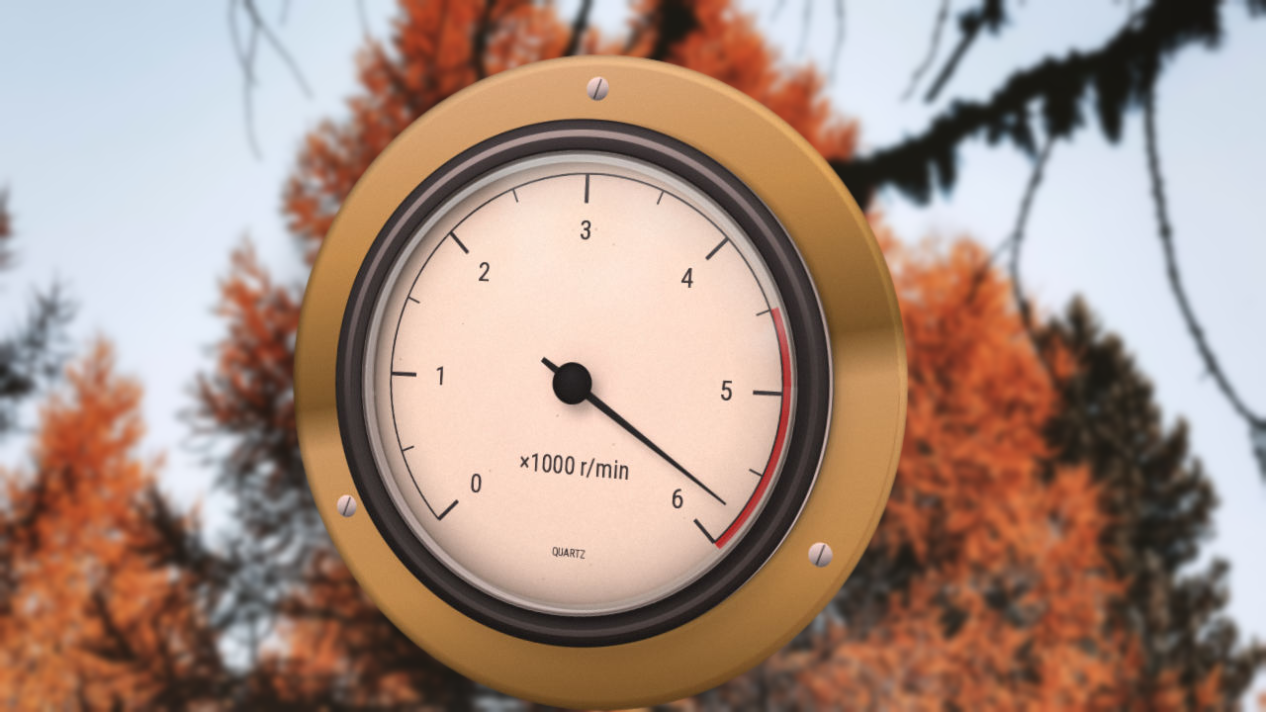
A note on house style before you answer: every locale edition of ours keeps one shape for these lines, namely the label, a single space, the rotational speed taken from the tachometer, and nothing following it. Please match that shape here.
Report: 5750 rpm
